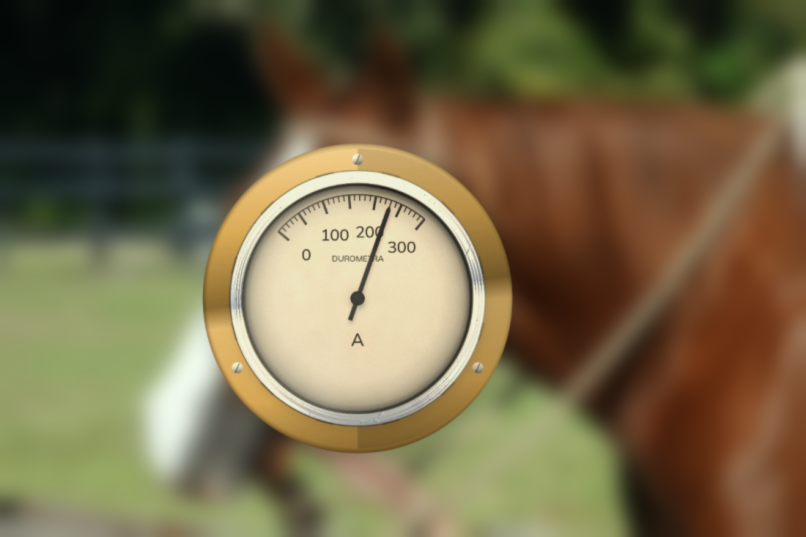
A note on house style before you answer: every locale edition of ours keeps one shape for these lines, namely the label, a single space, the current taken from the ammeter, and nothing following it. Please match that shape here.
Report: 230 A
